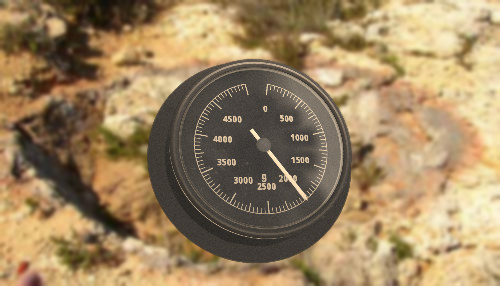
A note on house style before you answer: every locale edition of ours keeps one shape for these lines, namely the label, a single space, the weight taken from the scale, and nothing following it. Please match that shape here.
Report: 2000 g
